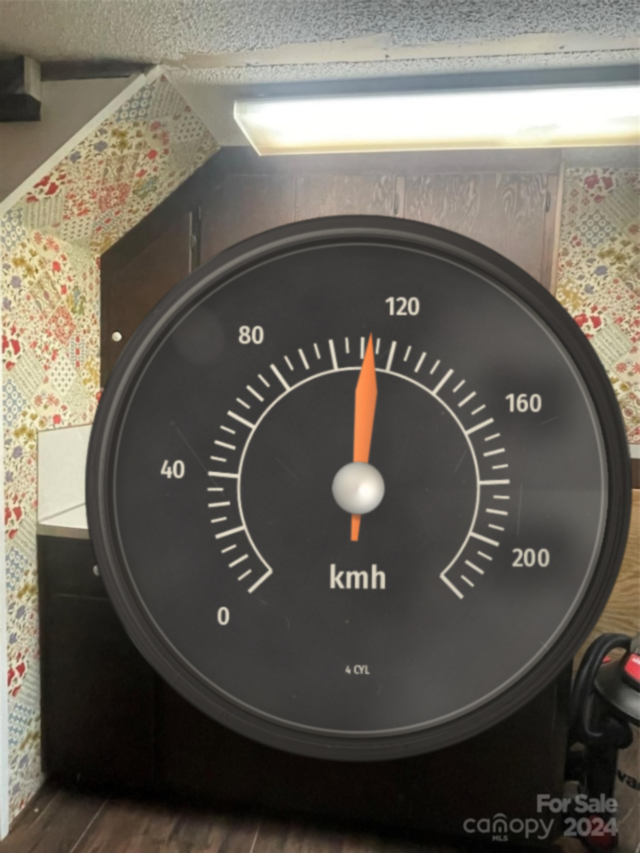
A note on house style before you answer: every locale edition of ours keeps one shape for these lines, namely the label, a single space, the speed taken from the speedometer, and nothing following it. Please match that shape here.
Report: 112.5 km/h
